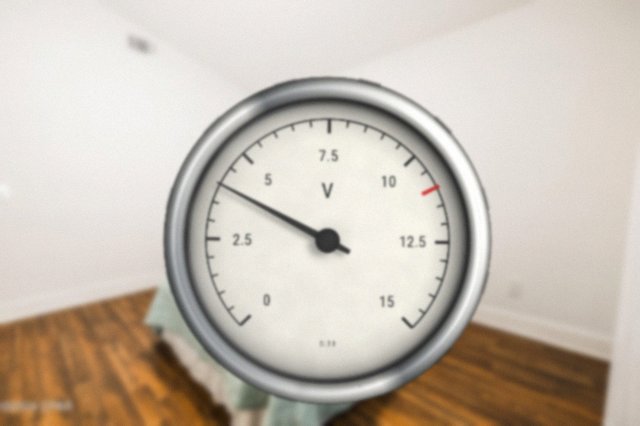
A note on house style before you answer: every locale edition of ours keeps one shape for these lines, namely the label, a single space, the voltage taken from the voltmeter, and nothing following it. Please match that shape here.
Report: 4 V
